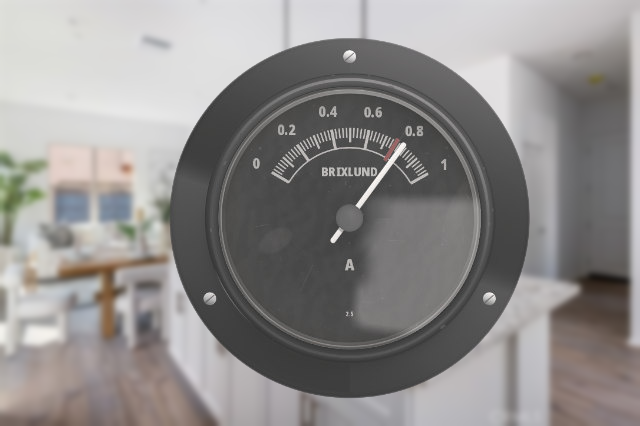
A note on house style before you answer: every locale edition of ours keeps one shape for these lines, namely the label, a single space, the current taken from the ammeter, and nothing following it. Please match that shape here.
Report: 0.8 A
